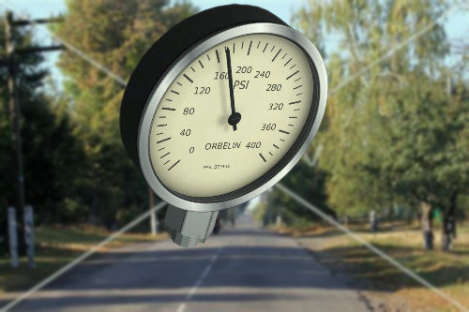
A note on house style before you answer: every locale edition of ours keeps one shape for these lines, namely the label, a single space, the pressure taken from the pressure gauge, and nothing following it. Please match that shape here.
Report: 170 psi
